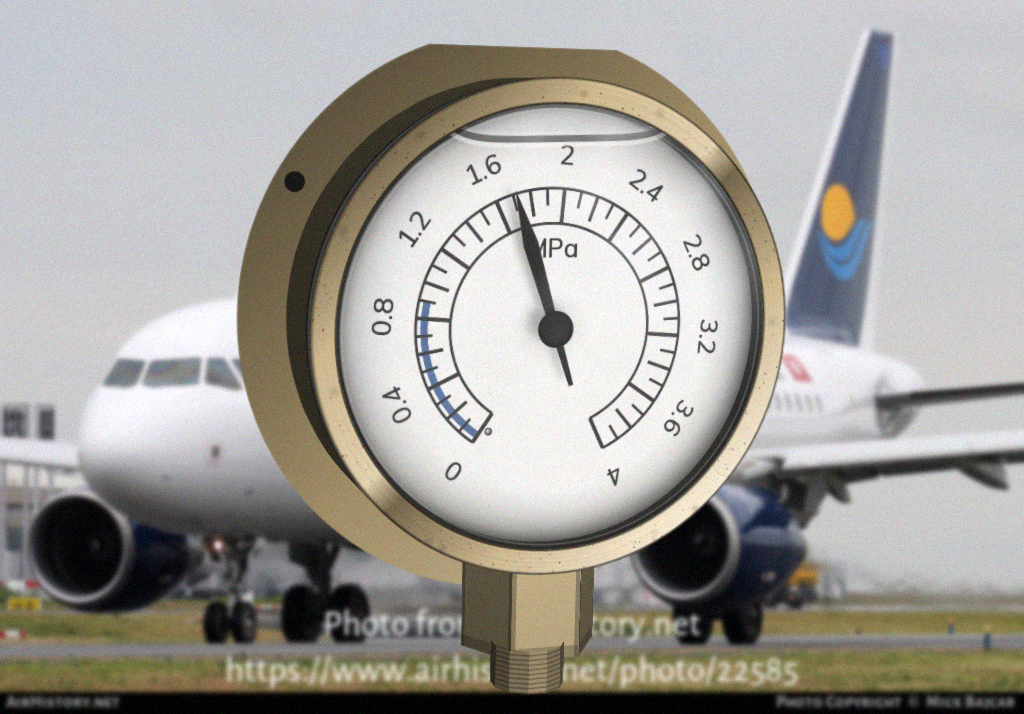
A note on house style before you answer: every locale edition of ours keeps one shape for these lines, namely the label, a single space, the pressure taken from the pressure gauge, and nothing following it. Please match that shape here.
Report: 1.7 MPa
